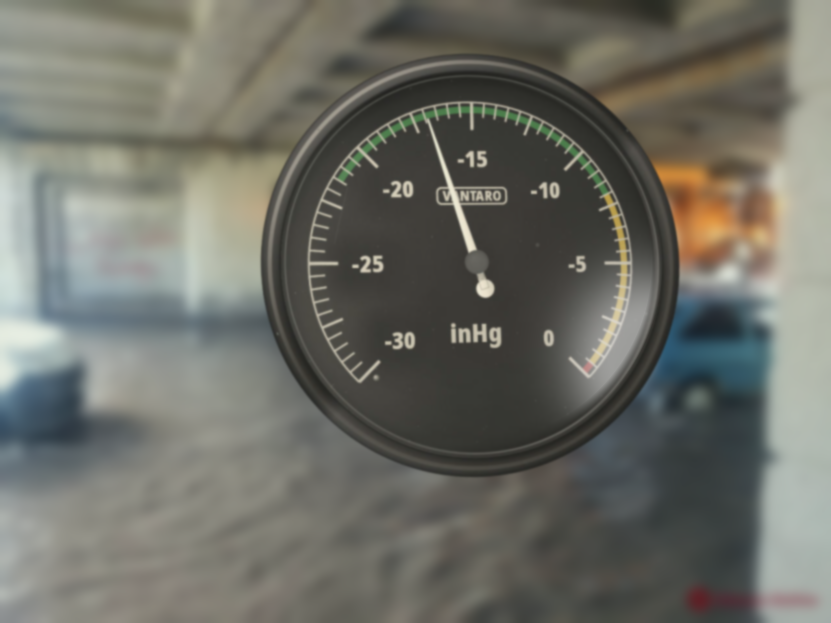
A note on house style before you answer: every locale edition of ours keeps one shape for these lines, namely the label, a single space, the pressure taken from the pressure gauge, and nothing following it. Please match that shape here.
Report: -17 inHg
